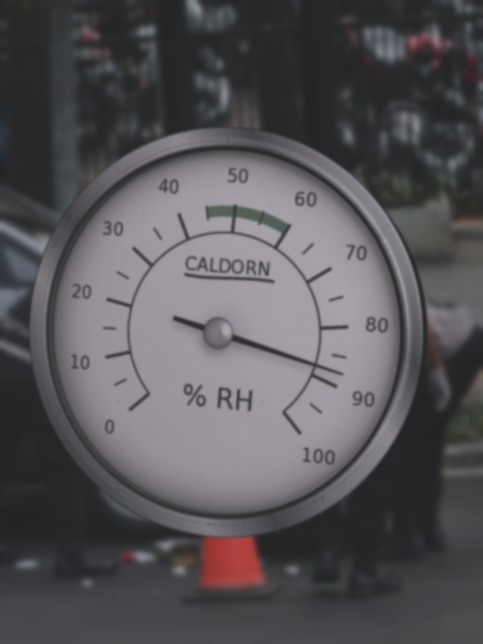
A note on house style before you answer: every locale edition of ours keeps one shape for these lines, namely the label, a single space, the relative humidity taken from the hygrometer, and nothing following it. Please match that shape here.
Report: 87.5 %
